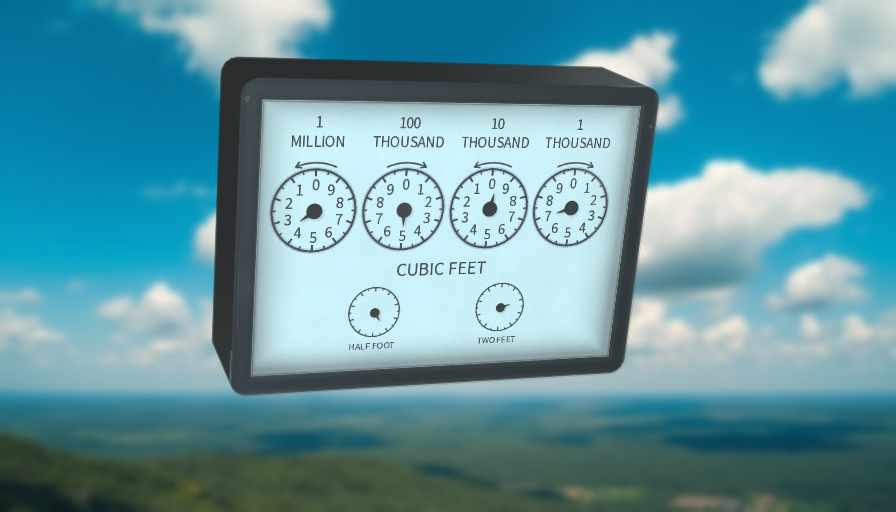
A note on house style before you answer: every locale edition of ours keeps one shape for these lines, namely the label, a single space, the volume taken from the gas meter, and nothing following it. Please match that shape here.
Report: 349700 ft³
